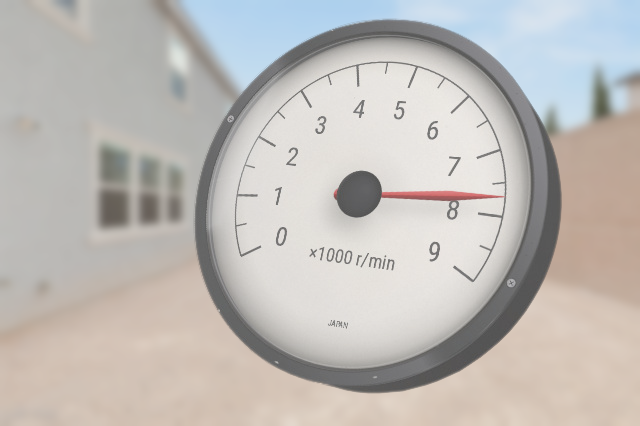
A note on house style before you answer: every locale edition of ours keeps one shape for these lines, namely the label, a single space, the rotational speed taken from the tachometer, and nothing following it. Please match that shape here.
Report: 7750 rpm
